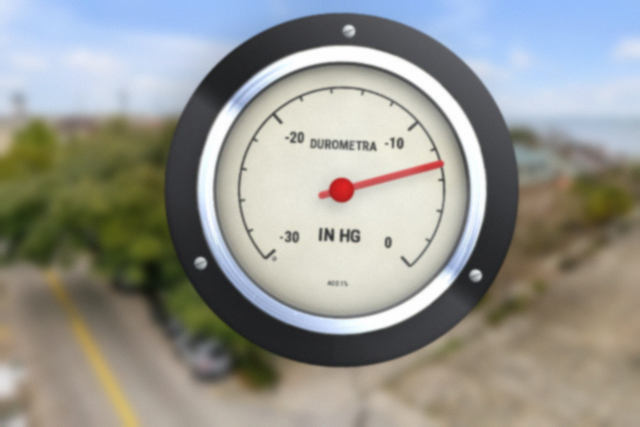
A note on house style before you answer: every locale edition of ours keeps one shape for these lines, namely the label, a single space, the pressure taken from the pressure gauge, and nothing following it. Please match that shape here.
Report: -7 inHg
